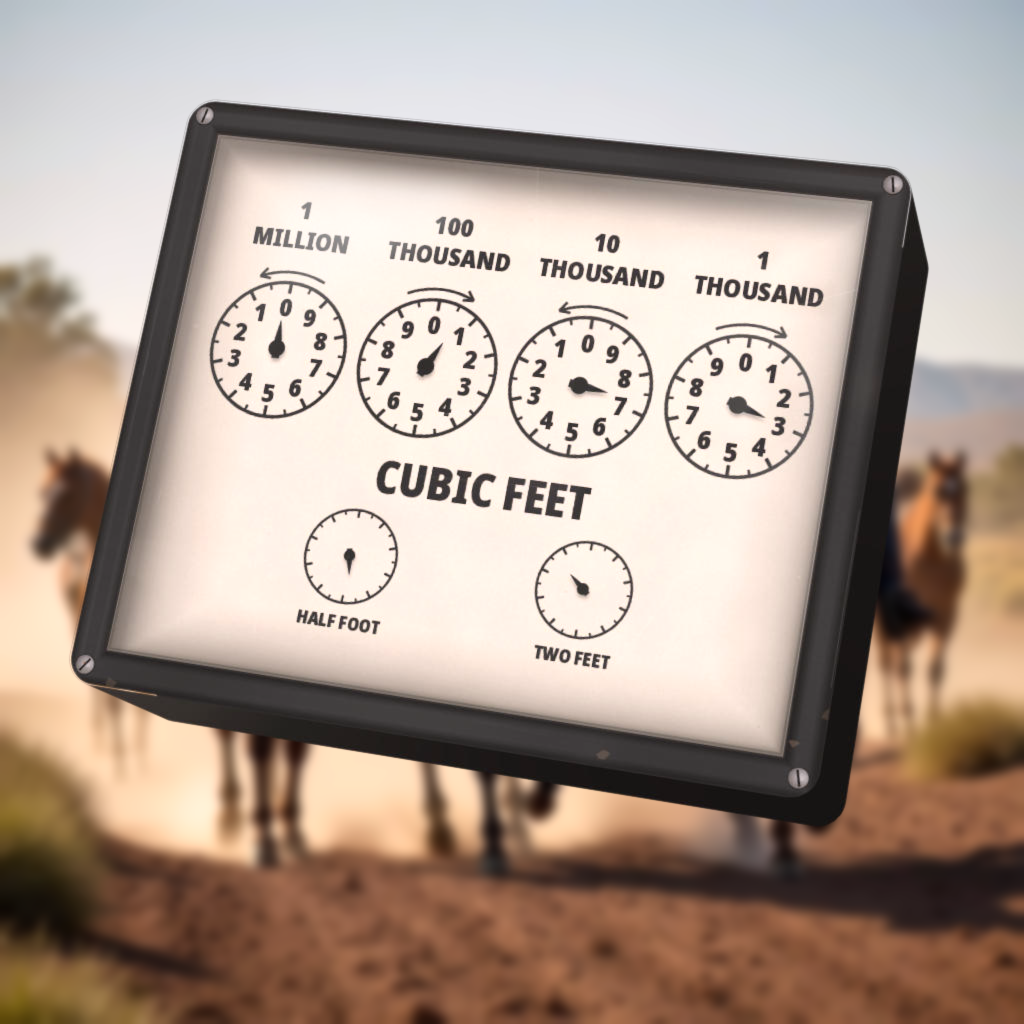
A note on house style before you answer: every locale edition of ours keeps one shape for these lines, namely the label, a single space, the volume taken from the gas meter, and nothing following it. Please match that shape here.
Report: 7300 ft³
